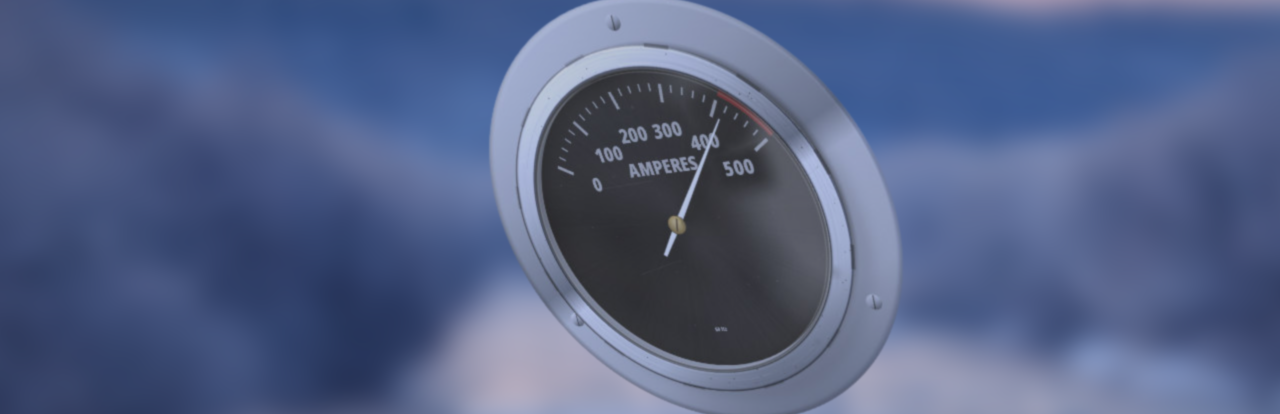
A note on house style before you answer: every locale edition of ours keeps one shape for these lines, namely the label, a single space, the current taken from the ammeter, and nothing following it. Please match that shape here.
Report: 420 A
